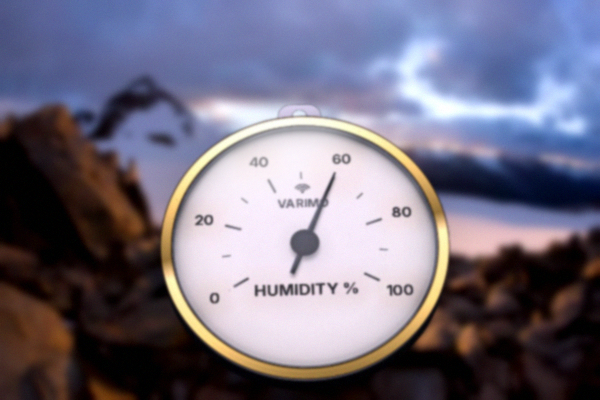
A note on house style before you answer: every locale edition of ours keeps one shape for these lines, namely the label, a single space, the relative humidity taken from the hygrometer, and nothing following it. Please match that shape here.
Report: 60 %
